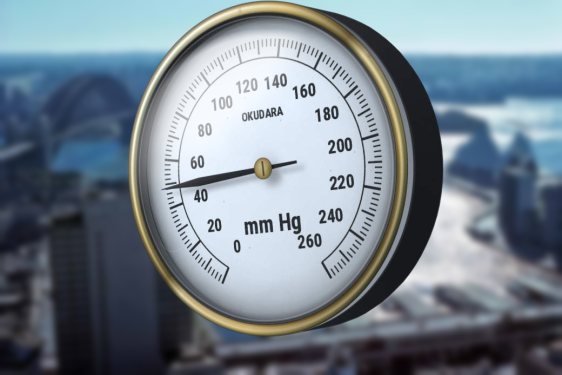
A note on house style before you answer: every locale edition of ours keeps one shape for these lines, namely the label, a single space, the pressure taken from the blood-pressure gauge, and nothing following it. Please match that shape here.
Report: 48 mmHg
